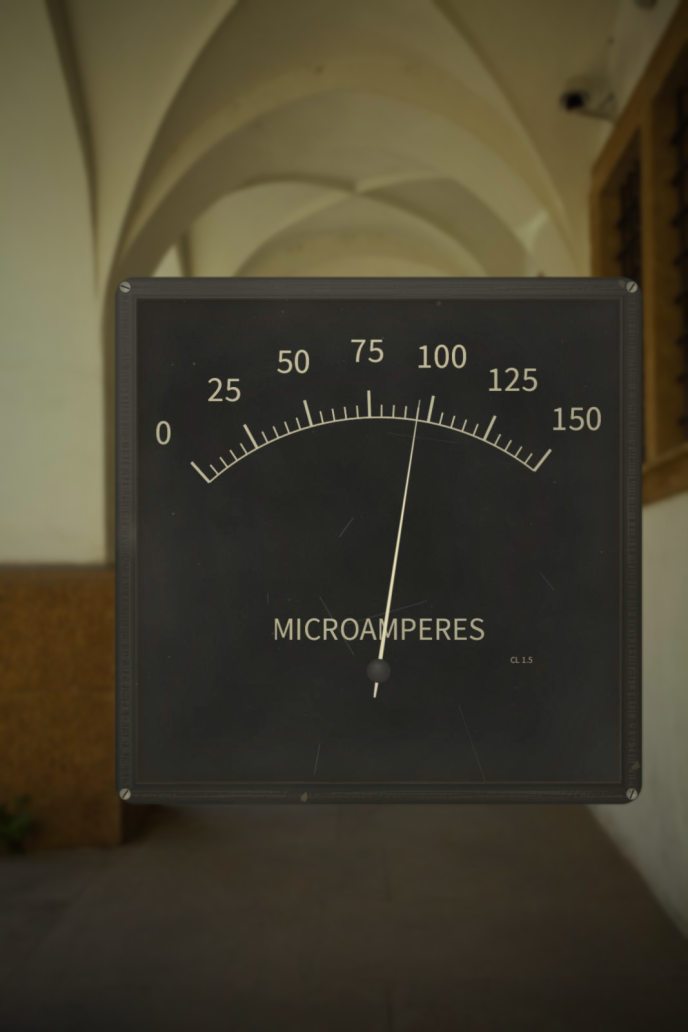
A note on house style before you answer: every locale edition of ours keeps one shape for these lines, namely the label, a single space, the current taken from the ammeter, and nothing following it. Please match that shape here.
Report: 95 µA
